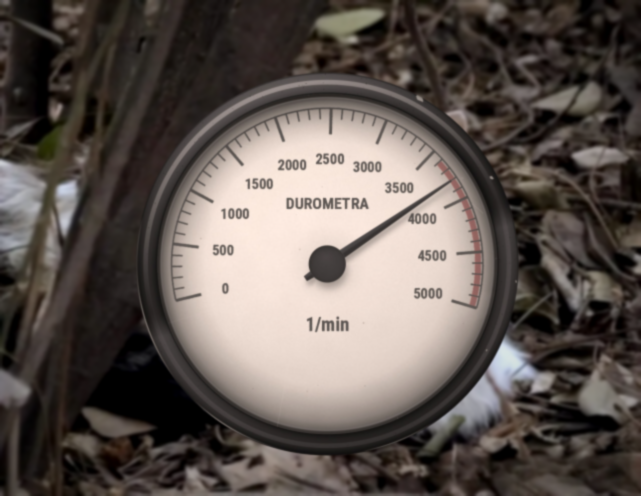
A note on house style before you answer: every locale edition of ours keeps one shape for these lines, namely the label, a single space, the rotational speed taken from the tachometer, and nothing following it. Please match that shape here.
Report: 3800 rpm
